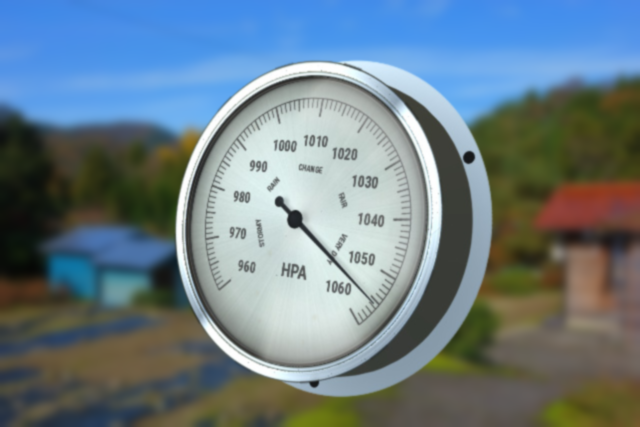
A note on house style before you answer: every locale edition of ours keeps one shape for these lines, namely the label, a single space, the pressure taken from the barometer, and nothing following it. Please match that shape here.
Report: 1055 hPa
